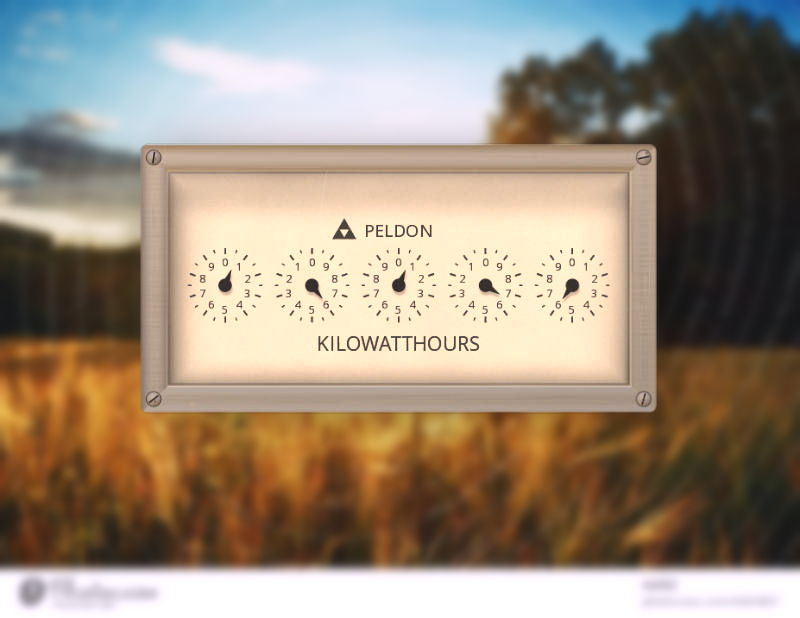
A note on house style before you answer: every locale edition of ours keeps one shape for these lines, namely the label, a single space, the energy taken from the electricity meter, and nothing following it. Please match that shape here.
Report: 6066 kWh
